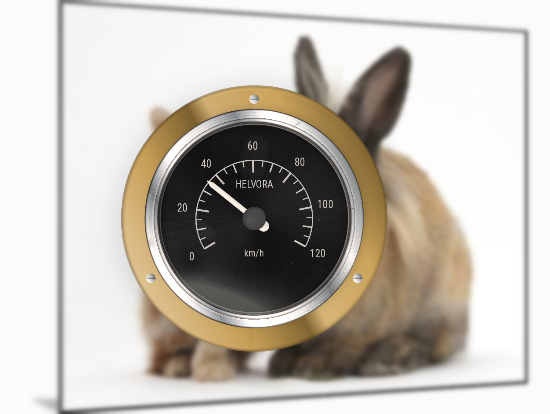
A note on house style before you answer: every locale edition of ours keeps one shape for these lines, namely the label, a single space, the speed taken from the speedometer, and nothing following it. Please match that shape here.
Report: 35 km/h
